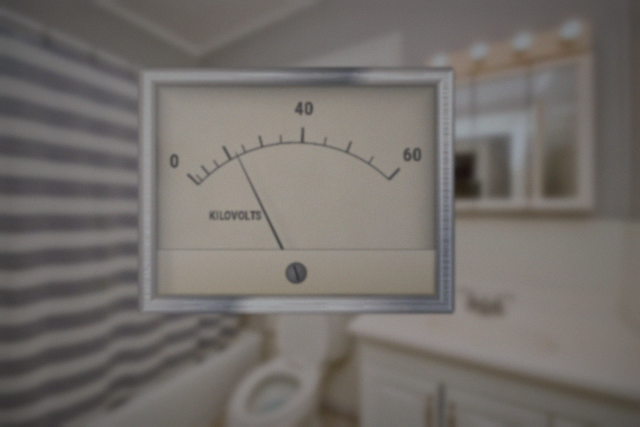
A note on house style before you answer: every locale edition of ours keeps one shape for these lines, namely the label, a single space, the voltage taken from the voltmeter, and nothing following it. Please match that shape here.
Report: 22.5 kV
